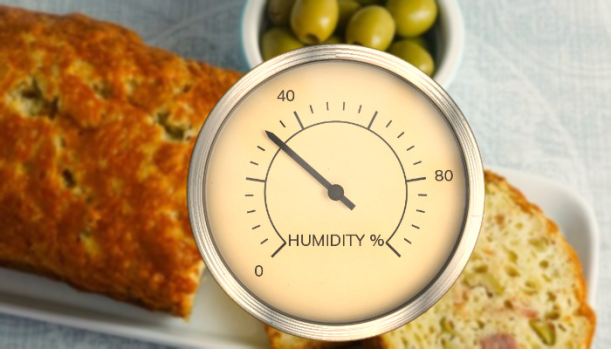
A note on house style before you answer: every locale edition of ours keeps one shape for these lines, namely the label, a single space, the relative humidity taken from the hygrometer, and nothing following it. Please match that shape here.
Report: 32 %
